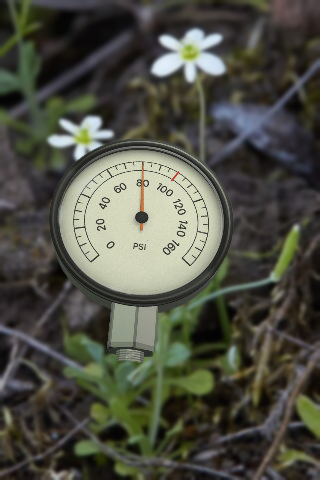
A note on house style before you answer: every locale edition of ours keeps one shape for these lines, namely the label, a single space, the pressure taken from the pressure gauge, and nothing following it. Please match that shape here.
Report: 80 psi
